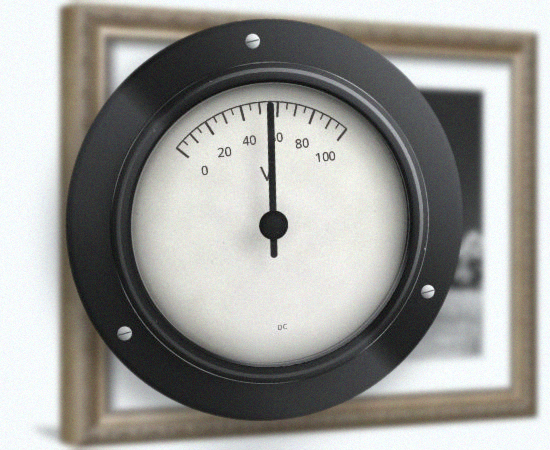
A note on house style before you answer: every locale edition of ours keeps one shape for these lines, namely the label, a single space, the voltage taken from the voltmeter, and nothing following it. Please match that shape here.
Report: 55 V
